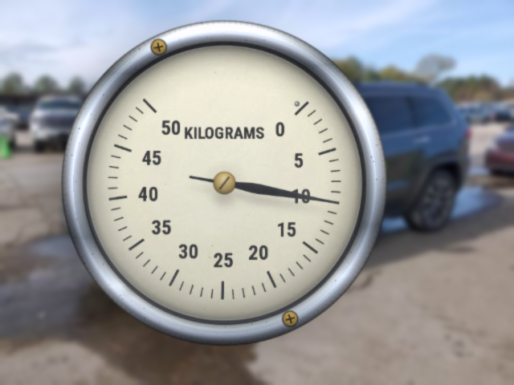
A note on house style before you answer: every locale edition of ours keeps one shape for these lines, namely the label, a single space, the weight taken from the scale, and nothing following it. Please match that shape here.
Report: 10 kg
